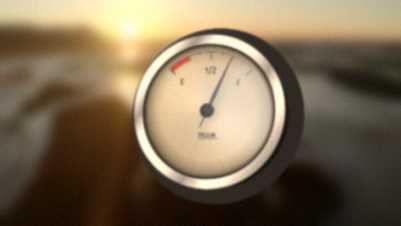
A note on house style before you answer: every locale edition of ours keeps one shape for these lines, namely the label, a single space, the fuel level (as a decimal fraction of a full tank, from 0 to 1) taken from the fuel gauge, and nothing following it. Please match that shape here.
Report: 0.75
